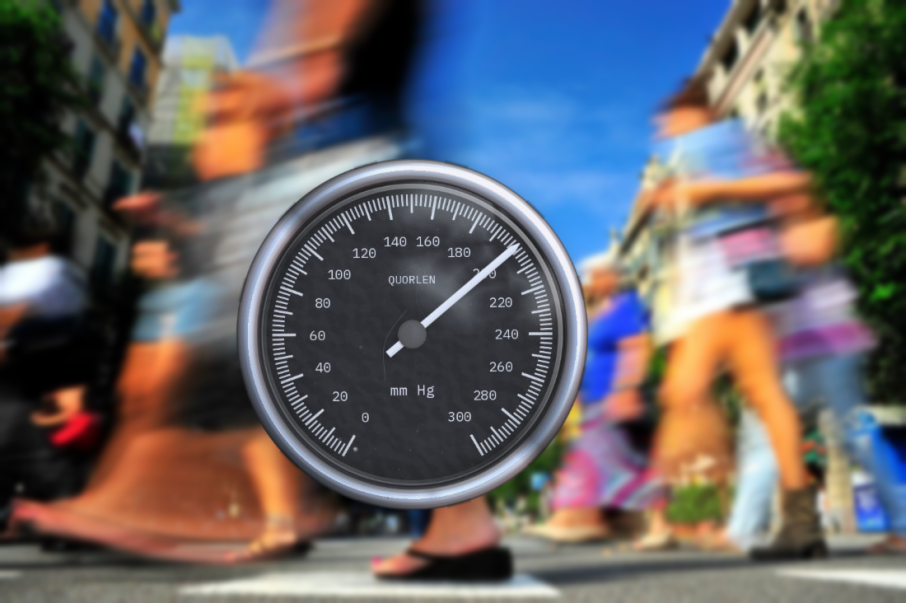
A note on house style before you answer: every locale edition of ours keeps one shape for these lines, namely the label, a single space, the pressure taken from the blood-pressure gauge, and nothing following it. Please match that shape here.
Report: 200 mmHg
